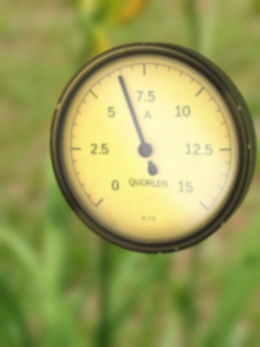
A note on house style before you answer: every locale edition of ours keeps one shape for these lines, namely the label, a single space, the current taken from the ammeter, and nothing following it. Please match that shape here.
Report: 6.5 A
